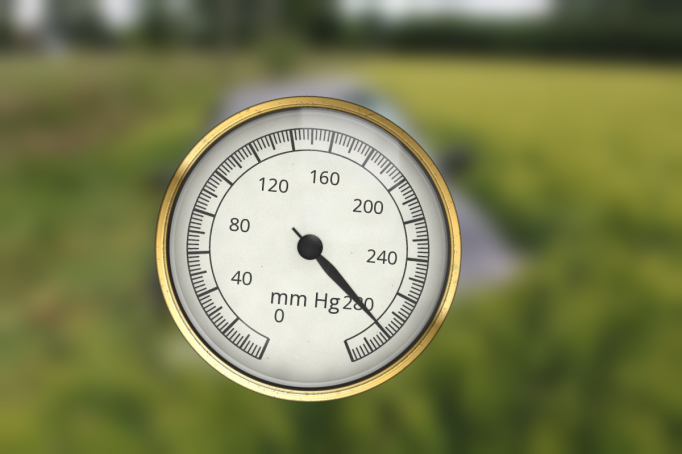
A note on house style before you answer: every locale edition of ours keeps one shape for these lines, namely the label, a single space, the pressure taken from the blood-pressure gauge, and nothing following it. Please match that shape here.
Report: 280 mmHg
